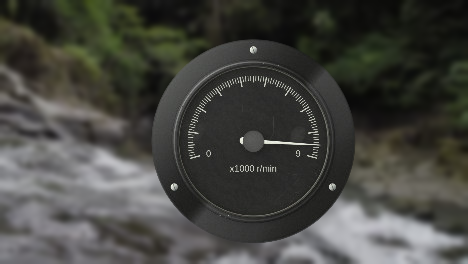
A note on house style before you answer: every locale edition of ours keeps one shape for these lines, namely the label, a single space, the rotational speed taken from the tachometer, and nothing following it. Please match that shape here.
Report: 8500 rpm
